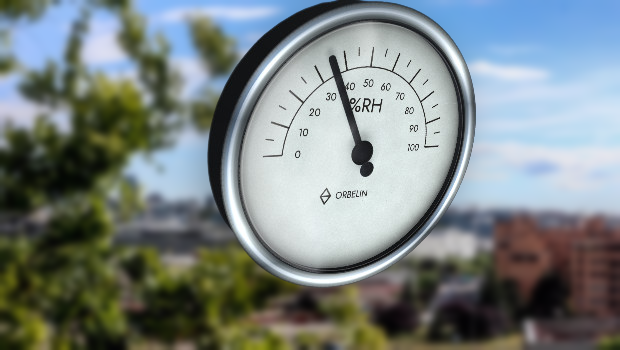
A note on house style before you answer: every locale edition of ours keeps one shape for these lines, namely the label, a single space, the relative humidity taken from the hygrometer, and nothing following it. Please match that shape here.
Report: 35 %
